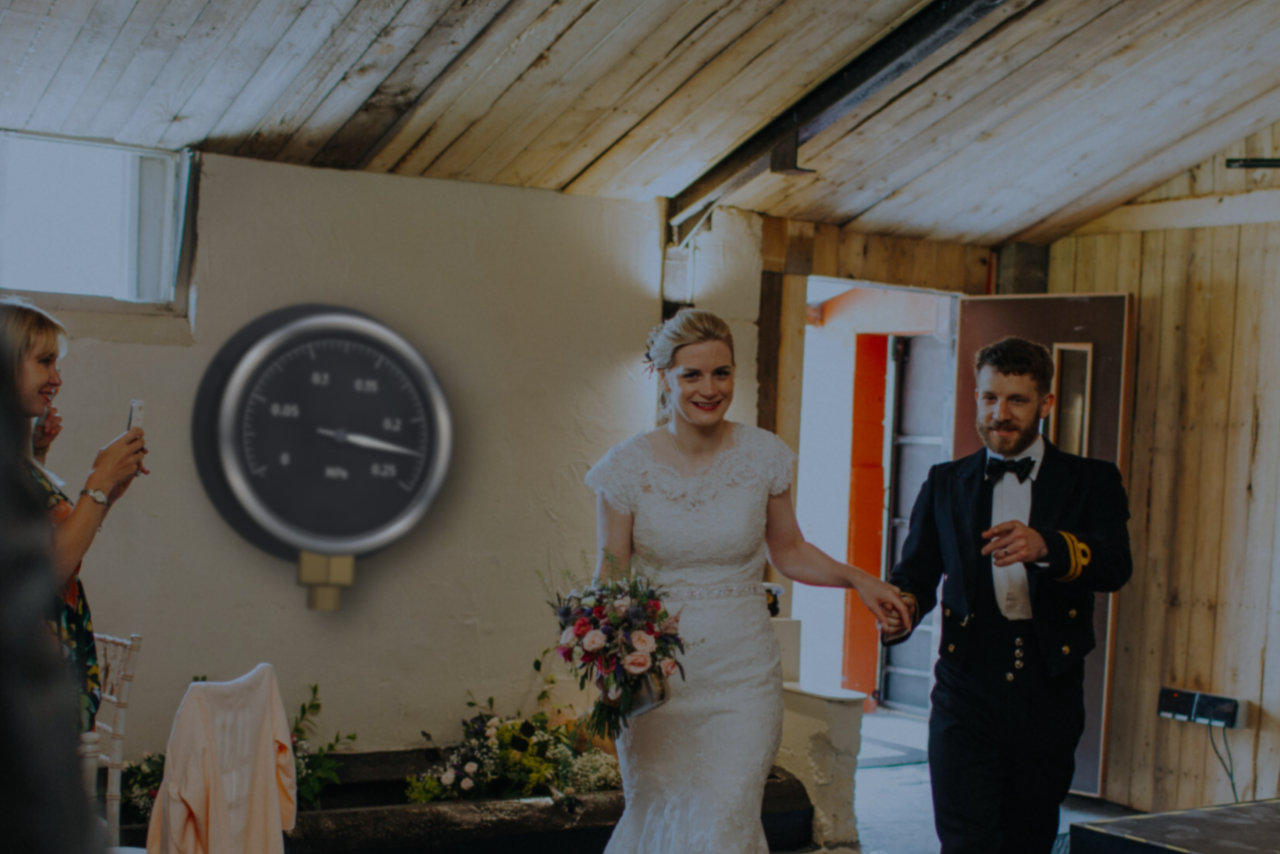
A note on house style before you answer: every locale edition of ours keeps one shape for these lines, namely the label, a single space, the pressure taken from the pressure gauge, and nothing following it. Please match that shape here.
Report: 0.225 MPa
